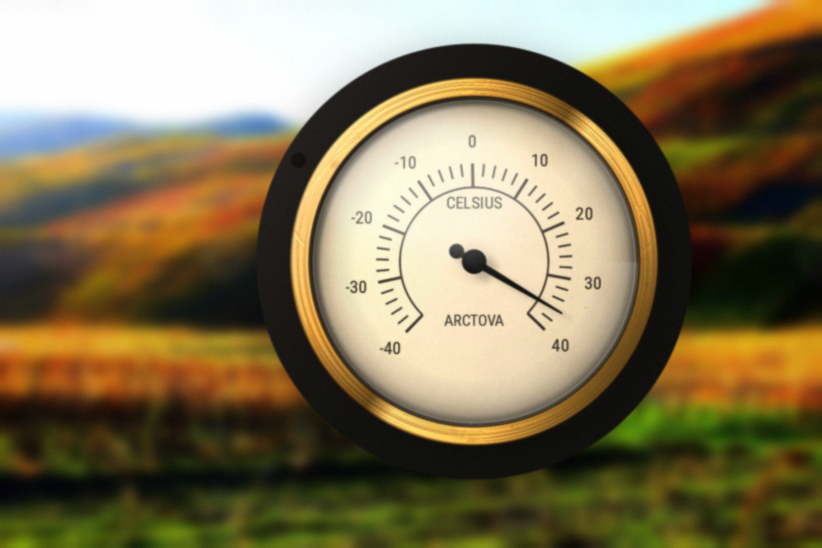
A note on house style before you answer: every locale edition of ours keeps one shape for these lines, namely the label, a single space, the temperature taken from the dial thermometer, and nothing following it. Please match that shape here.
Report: 36 °C
